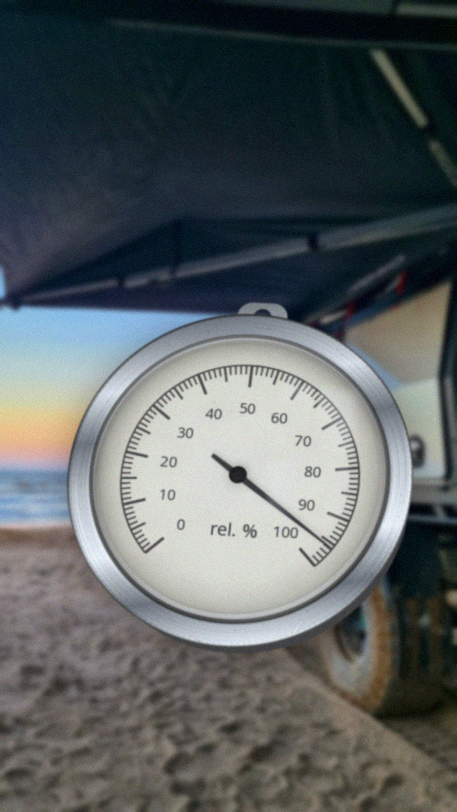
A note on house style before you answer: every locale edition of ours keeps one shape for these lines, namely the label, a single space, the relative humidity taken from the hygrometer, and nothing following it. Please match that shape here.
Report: 96 %
